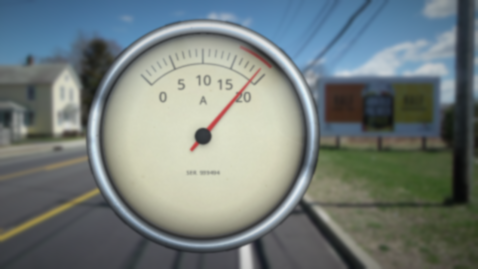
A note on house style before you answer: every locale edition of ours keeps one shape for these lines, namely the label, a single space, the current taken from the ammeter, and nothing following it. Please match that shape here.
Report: 19 A
